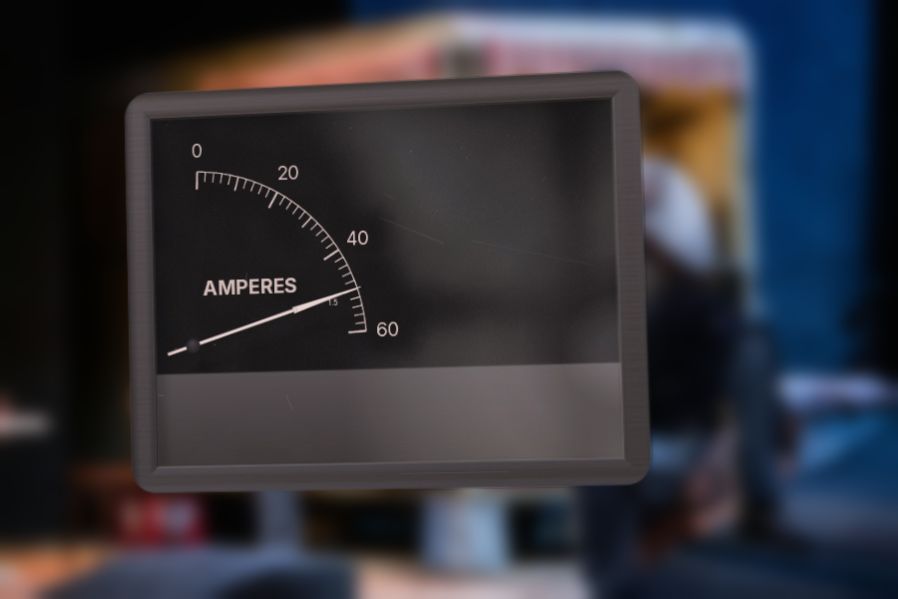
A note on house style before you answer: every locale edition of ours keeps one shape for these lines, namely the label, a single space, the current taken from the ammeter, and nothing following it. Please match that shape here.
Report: 50 A
